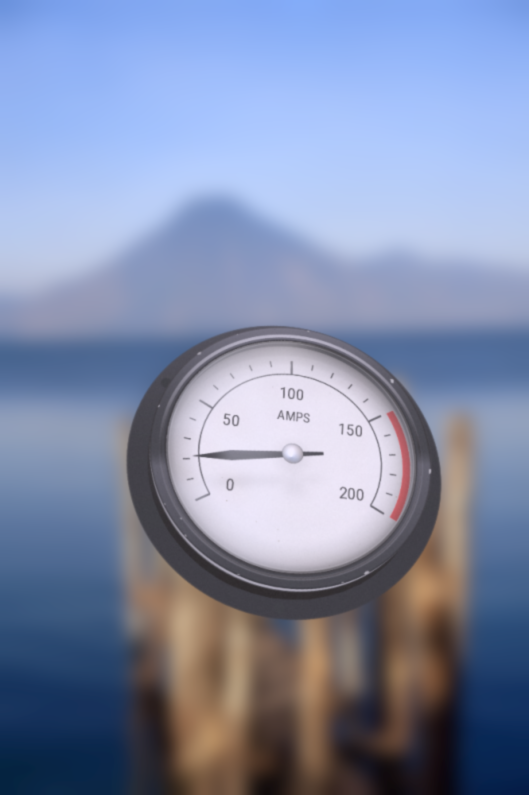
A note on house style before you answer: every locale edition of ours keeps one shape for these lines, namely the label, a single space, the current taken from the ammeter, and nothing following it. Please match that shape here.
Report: 20 A
